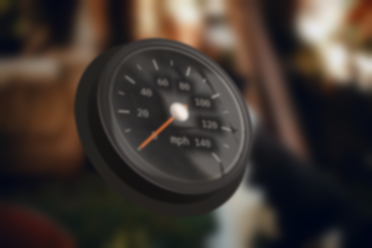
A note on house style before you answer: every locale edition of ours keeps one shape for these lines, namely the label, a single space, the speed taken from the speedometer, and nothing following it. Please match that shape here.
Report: 0 mph
